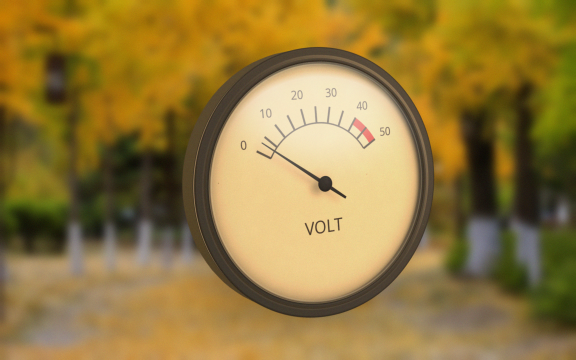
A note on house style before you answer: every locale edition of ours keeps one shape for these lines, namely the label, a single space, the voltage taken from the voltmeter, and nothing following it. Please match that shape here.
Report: 2.5 V
